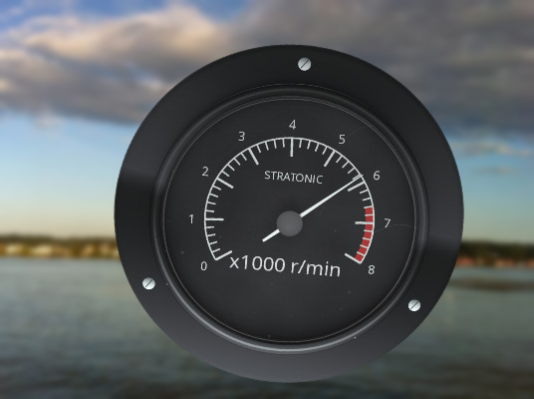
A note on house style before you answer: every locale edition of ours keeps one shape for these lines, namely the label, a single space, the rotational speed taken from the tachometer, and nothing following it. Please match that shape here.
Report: 5800 rpm
